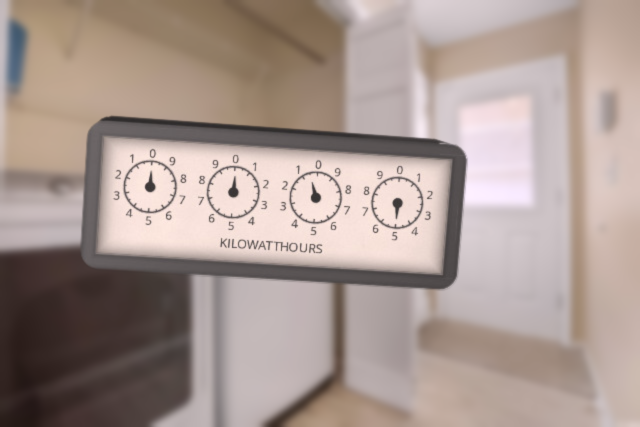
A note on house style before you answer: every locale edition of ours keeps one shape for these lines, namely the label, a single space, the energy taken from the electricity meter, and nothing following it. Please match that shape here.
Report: 5 kWh
